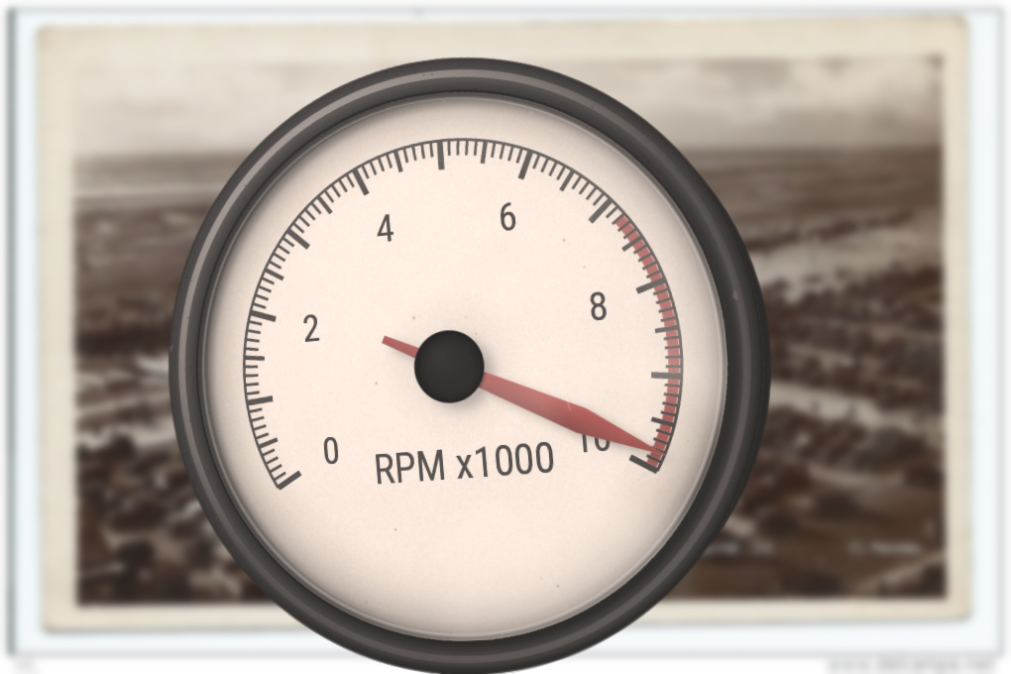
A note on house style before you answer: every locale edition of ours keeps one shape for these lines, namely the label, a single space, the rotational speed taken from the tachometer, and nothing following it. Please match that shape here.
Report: 9800 rpm
